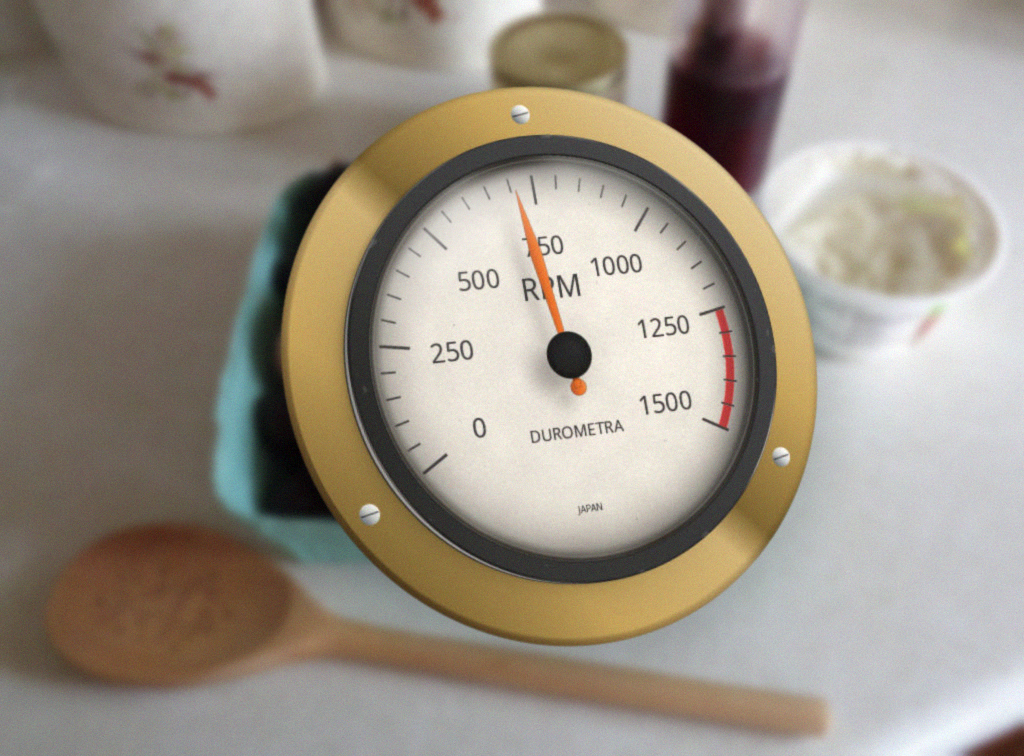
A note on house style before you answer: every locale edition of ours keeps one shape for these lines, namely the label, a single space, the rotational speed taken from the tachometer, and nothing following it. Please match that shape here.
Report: 700 rpm
